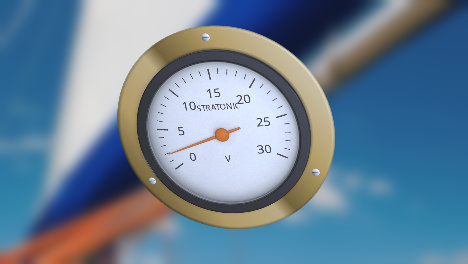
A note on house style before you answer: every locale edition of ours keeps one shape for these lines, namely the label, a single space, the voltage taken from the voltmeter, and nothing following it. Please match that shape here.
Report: 2 V
